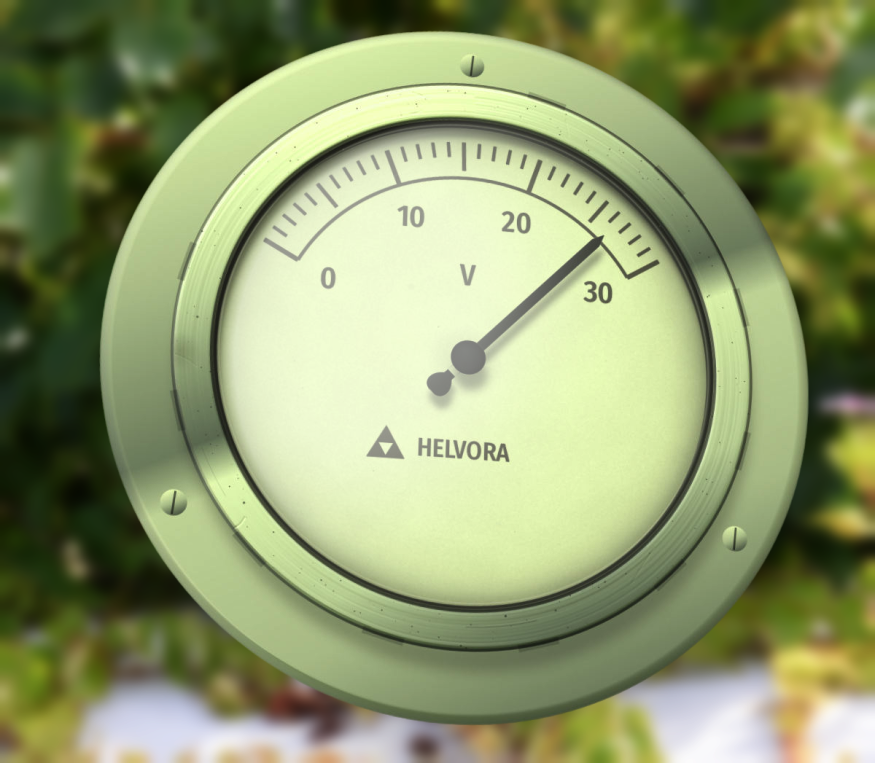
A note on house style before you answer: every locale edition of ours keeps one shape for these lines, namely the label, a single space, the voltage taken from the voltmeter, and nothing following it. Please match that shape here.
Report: 26.5 V
